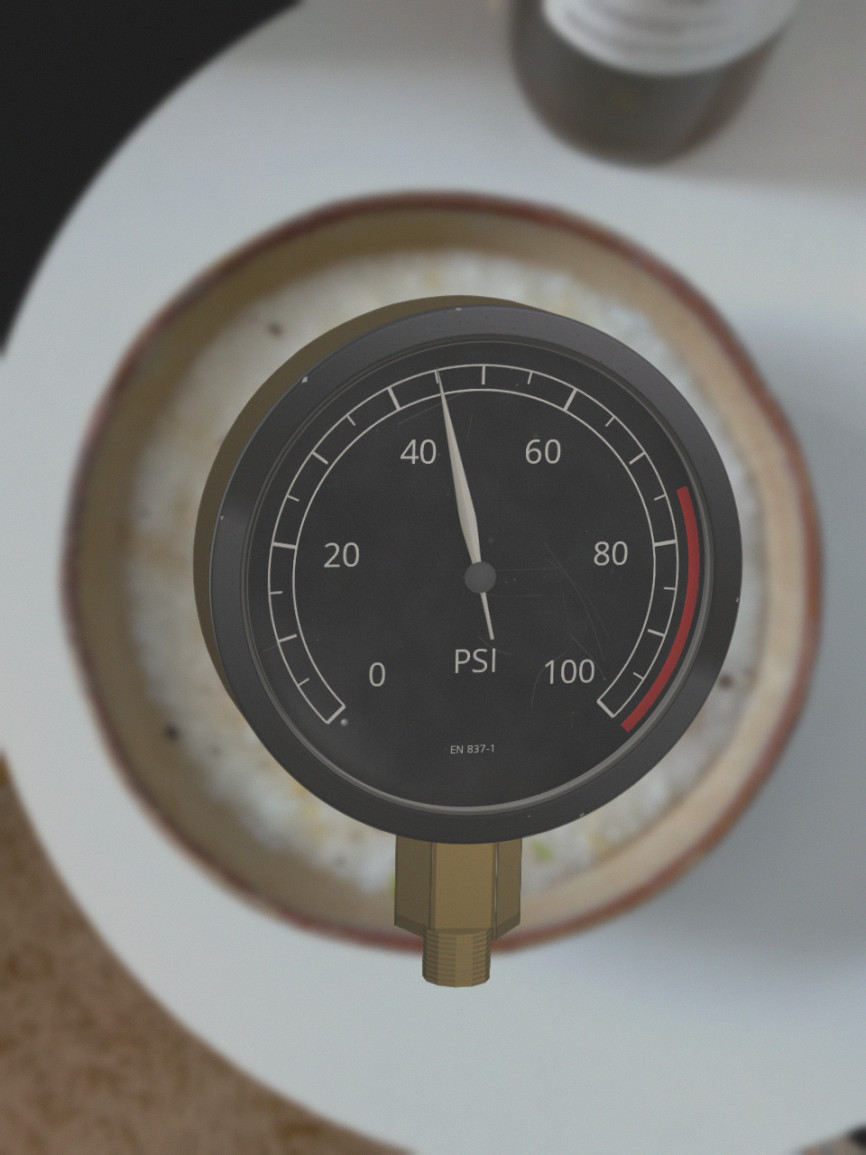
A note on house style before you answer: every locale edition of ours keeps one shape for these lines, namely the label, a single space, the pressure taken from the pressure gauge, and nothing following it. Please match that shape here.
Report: 45 psi
